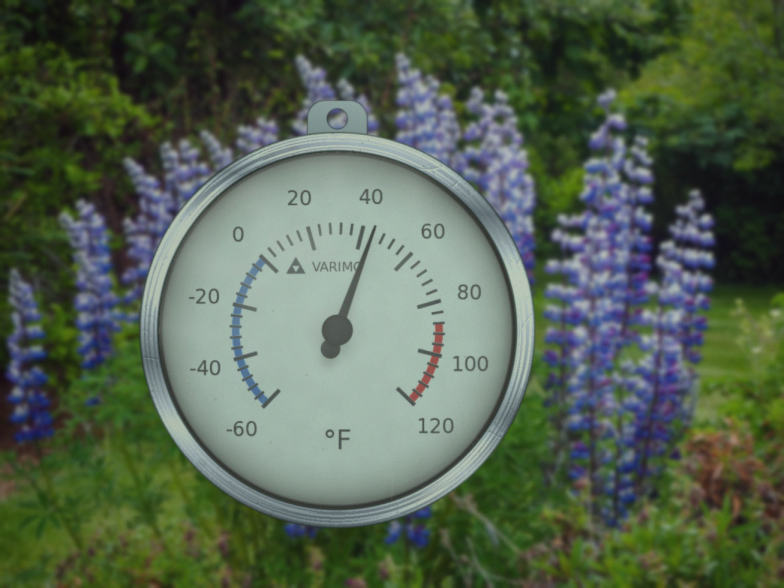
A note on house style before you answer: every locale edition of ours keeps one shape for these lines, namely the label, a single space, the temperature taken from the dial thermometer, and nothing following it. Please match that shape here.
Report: 44 °F
